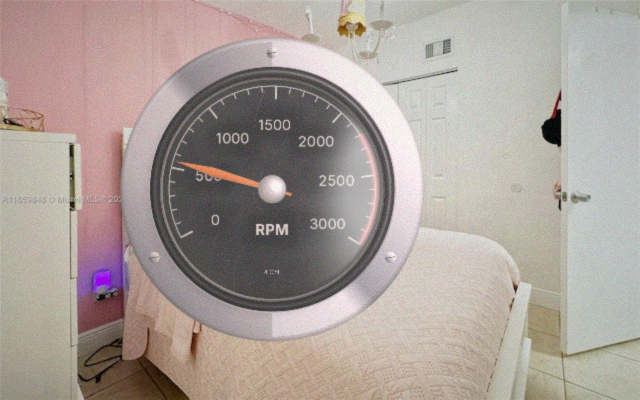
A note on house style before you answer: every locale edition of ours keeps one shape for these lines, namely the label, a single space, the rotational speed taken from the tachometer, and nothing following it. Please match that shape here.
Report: 550 rpm
